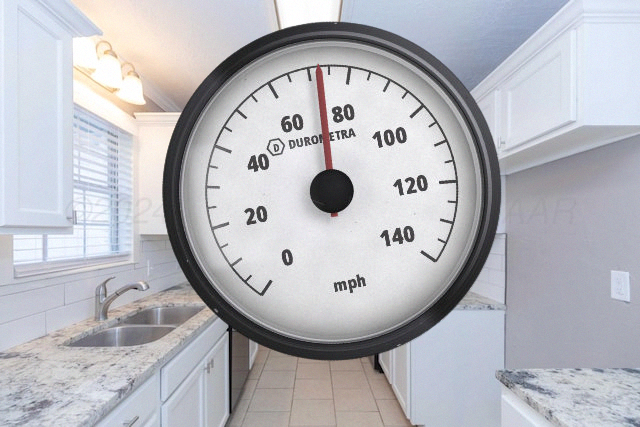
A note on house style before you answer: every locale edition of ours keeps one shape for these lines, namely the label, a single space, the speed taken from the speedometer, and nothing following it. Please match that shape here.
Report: 72.5 mph
